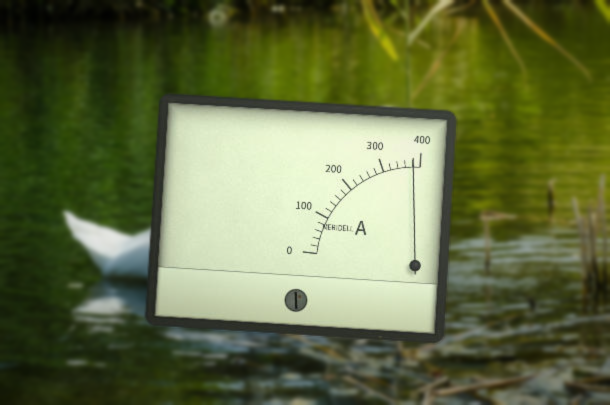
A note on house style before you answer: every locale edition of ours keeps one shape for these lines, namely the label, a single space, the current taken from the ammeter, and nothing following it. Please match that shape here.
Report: 380 A
